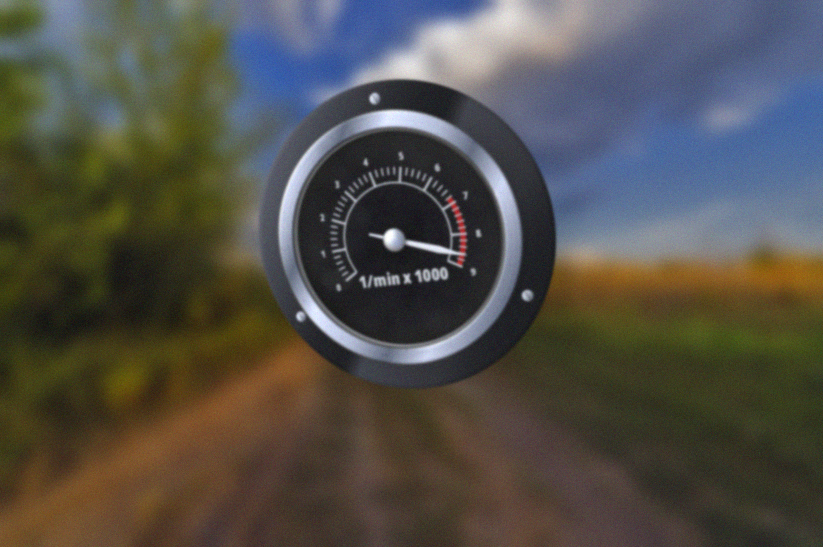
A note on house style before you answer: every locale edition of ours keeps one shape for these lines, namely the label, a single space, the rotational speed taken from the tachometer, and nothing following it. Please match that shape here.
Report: 8600 rpm
